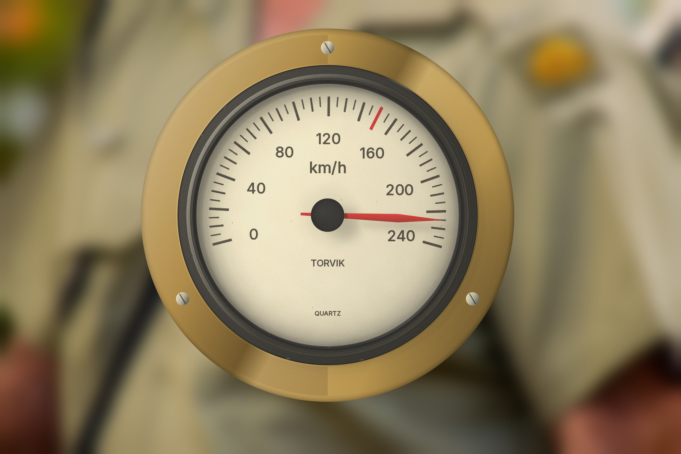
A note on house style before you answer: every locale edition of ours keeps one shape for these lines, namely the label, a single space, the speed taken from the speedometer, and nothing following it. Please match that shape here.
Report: 225 km/h
